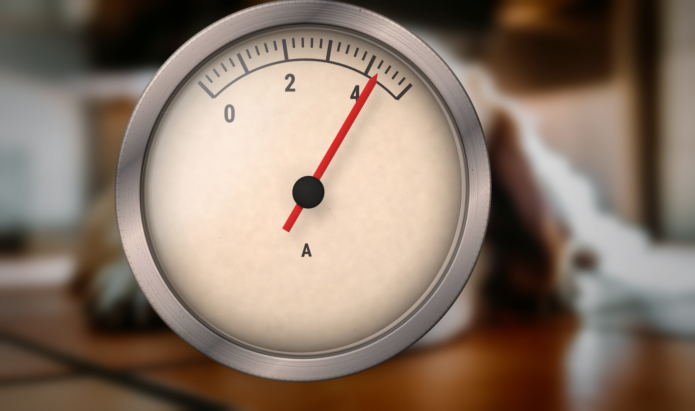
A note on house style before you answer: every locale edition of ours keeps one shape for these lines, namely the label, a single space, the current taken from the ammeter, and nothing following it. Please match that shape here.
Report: 4.2 A
